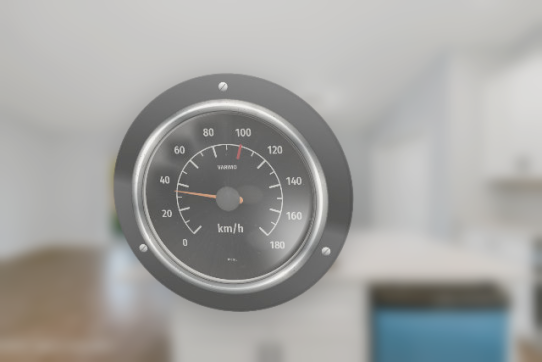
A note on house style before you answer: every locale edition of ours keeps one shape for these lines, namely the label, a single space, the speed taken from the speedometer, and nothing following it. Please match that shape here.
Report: 35 km/h
